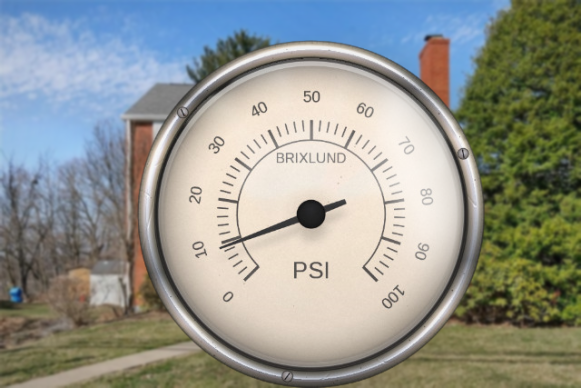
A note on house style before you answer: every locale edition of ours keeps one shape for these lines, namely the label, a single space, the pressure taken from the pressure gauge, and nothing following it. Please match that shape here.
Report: 9 psi
